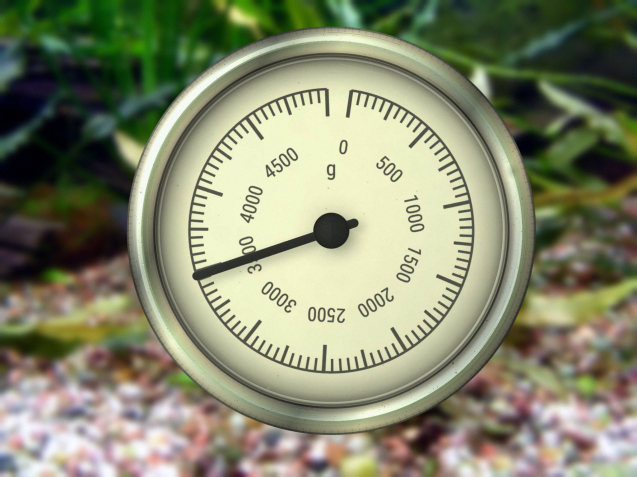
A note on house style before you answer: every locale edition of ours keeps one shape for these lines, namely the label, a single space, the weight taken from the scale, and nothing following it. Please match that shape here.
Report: 3475 g
